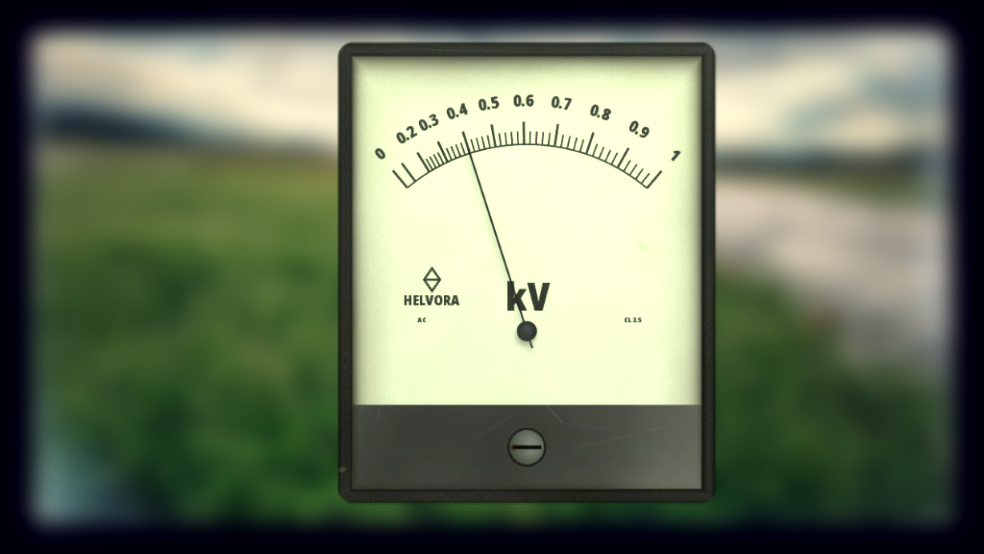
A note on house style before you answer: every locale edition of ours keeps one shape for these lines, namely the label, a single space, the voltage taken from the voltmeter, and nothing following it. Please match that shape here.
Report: 0.4 kV
